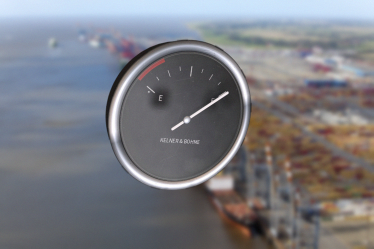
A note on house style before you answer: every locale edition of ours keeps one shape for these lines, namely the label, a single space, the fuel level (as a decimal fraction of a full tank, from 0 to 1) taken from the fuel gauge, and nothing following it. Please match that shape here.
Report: 1
